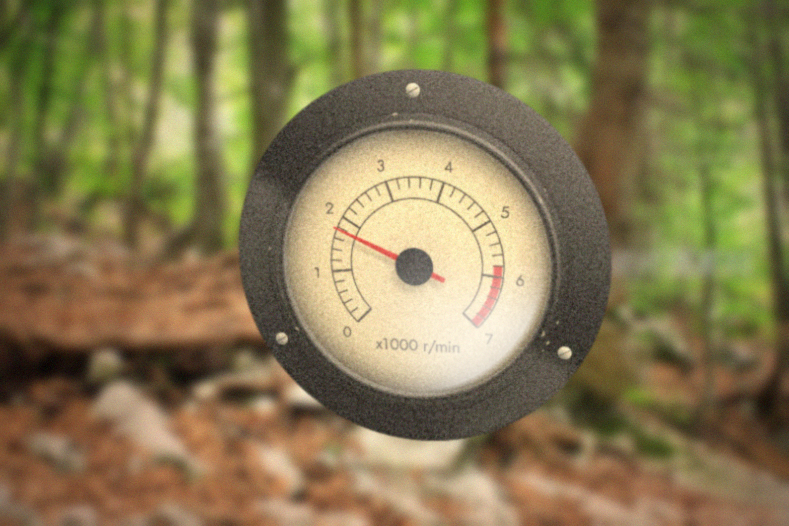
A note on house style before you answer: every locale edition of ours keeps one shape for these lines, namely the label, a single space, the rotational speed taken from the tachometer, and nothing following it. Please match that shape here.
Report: 1800 rpm
